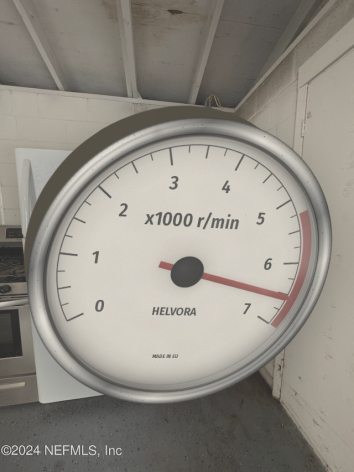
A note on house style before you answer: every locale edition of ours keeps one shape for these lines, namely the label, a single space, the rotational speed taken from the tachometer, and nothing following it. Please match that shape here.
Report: 6500 rpm
